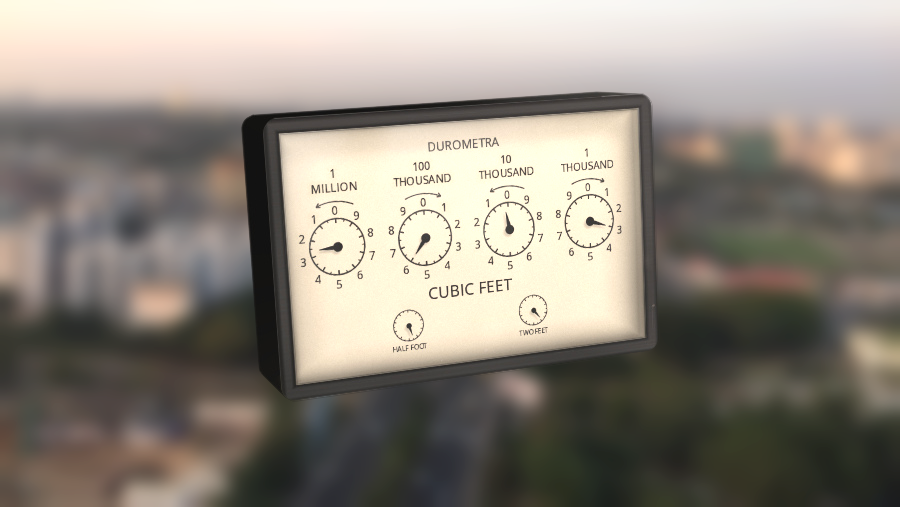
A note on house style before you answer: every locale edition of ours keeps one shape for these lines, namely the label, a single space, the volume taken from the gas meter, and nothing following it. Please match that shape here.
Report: 260300 ft³
